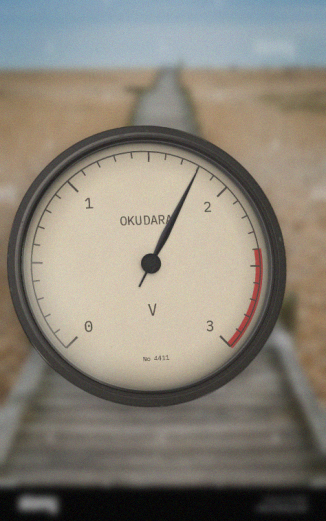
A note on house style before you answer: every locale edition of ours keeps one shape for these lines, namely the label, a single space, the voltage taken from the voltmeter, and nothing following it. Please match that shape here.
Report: 1.8 V
